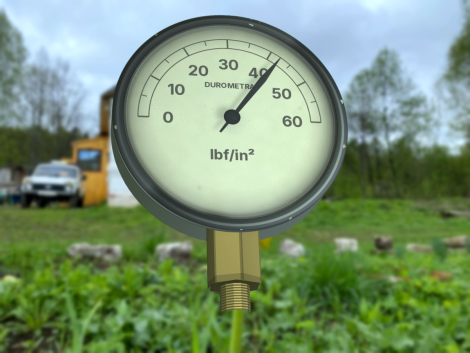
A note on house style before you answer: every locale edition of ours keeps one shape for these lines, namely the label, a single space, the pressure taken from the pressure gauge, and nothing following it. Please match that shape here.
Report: 42.5 psi
